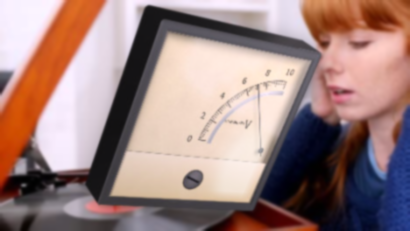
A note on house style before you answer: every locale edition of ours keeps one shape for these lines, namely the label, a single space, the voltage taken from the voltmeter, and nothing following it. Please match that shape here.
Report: 7 V
